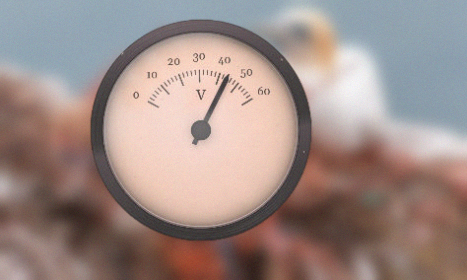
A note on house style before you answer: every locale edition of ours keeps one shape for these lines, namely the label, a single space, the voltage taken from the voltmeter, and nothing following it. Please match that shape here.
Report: 44 V
